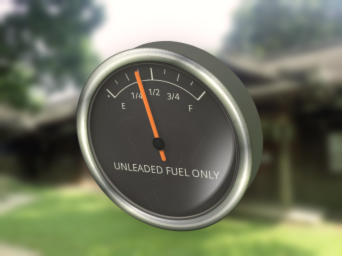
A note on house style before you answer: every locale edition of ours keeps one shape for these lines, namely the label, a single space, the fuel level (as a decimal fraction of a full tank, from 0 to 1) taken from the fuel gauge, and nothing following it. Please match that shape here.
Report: 0.375
